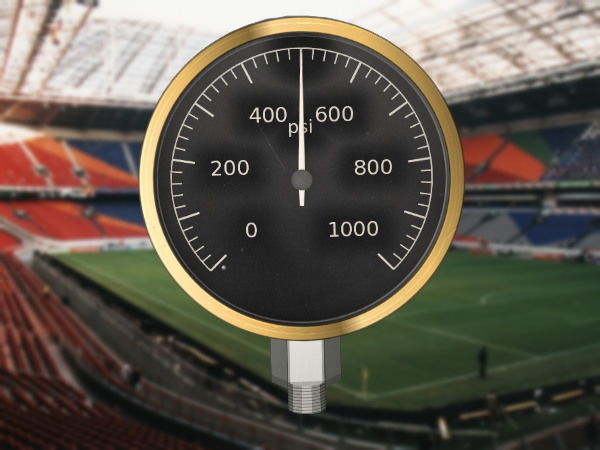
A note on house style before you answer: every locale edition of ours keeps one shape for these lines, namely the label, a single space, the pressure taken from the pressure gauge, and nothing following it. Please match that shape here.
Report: 500 psi
